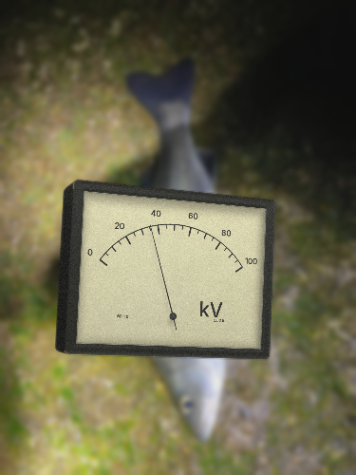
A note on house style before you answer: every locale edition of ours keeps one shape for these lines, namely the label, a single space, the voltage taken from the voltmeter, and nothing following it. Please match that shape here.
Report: 35 kV
